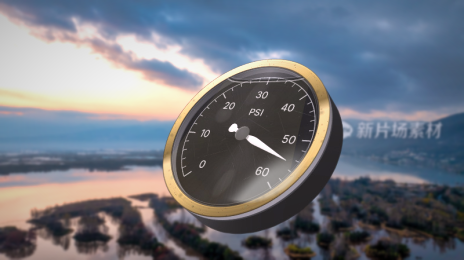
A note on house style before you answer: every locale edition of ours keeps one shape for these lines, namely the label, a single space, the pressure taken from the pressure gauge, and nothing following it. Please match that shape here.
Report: 55 psi
